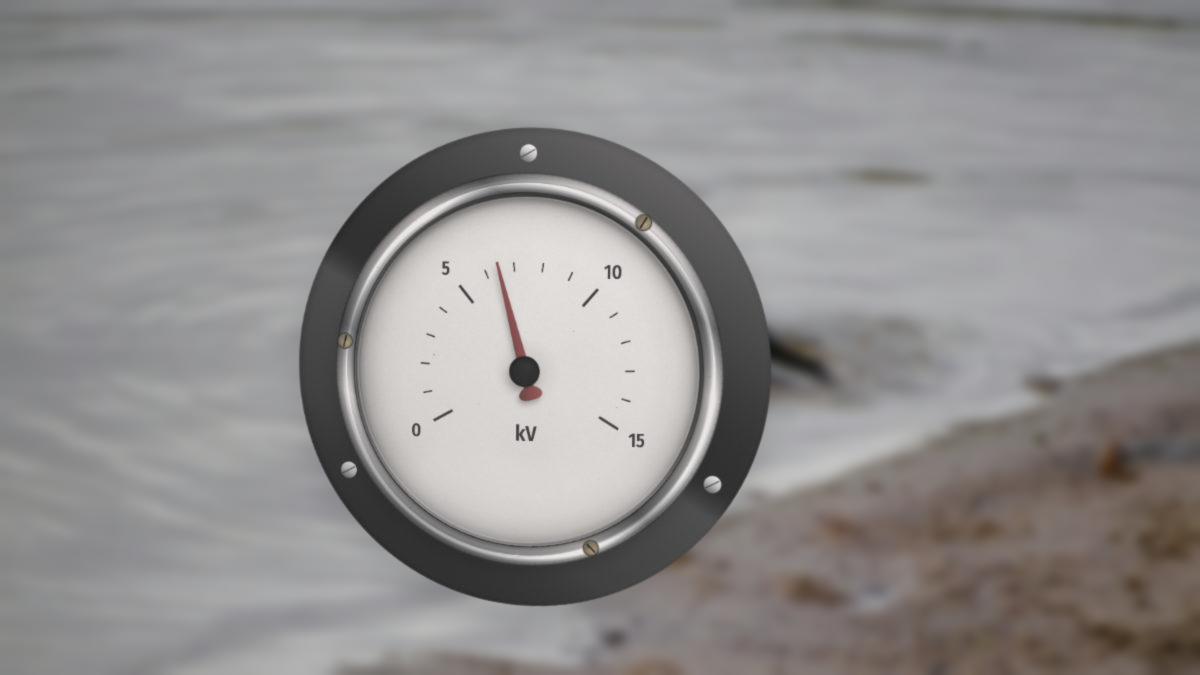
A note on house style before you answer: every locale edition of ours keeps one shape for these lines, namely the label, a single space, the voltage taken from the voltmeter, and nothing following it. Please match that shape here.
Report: 6.5 kV
